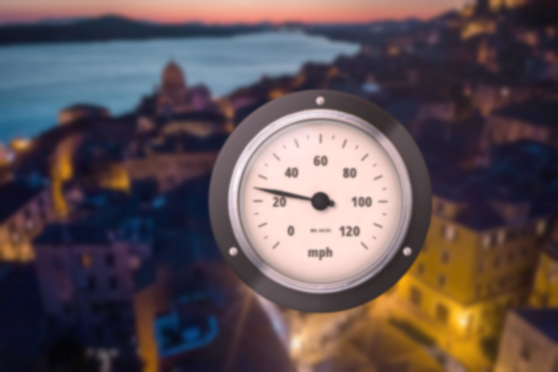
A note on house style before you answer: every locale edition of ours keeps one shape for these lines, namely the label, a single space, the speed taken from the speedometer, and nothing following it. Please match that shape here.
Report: 25 mph
